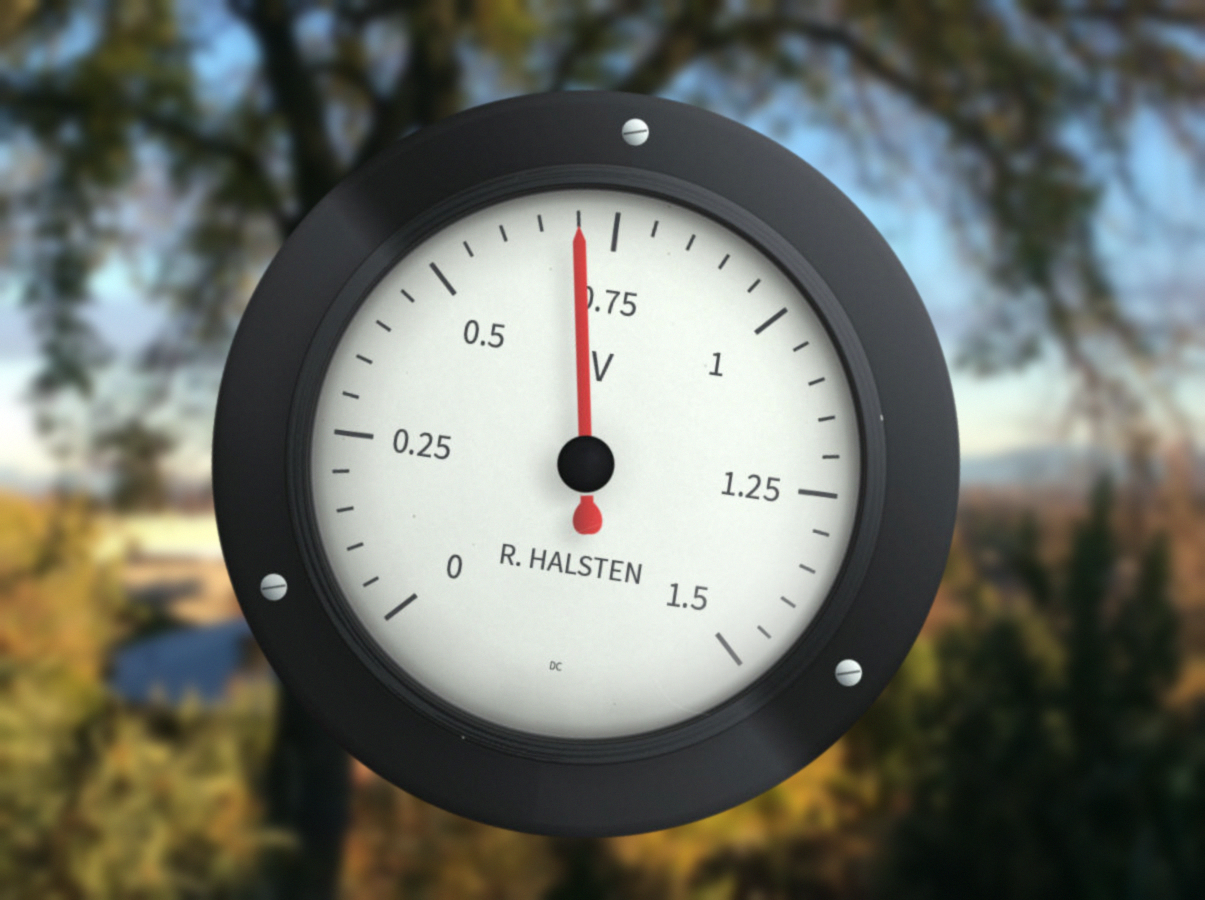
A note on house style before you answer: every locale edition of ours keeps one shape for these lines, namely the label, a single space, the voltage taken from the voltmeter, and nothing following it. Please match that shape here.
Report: 0.7 V
